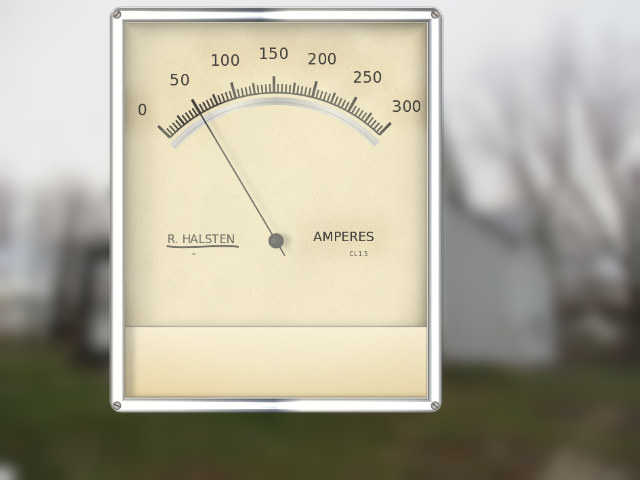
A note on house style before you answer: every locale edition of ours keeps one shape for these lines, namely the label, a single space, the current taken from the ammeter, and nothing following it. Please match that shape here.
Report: 50 A
